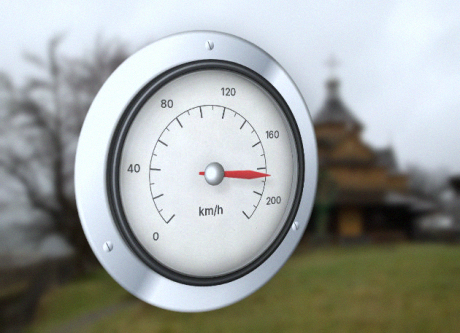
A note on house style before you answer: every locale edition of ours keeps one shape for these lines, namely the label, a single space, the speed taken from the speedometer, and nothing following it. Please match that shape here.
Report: 185 km/h
